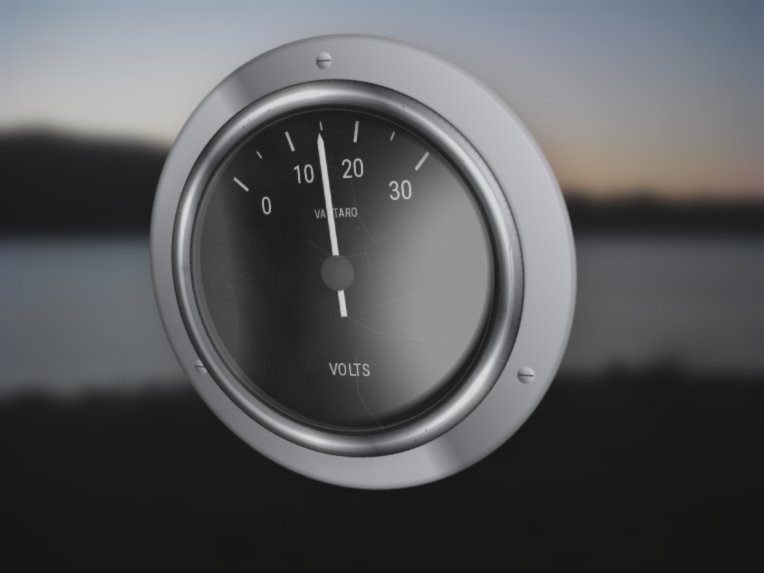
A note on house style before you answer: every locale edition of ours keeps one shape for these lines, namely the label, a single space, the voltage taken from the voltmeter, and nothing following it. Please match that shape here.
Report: 15 V
